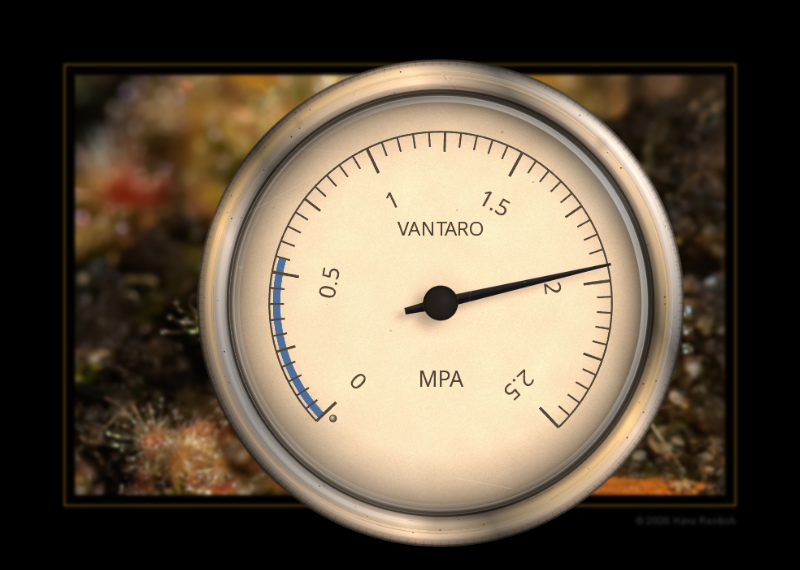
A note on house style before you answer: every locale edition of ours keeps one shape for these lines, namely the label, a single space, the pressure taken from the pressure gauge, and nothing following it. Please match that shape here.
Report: 1.95 MPa
